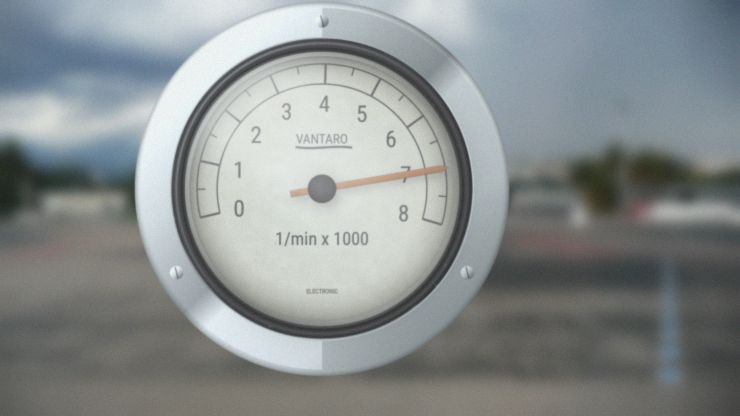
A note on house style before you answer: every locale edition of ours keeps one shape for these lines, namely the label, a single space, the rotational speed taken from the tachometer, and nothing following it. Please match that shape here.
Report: 7000 rpm
